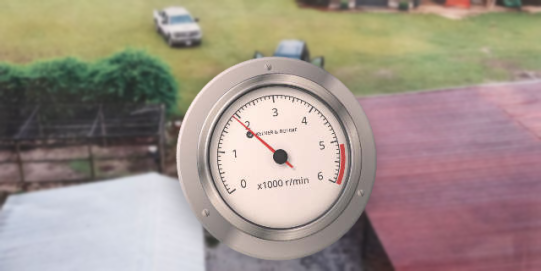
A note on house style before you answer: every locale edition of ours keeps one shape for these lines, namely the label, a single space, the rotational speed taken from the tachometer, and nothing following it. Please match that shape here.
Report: 1900 rpm
